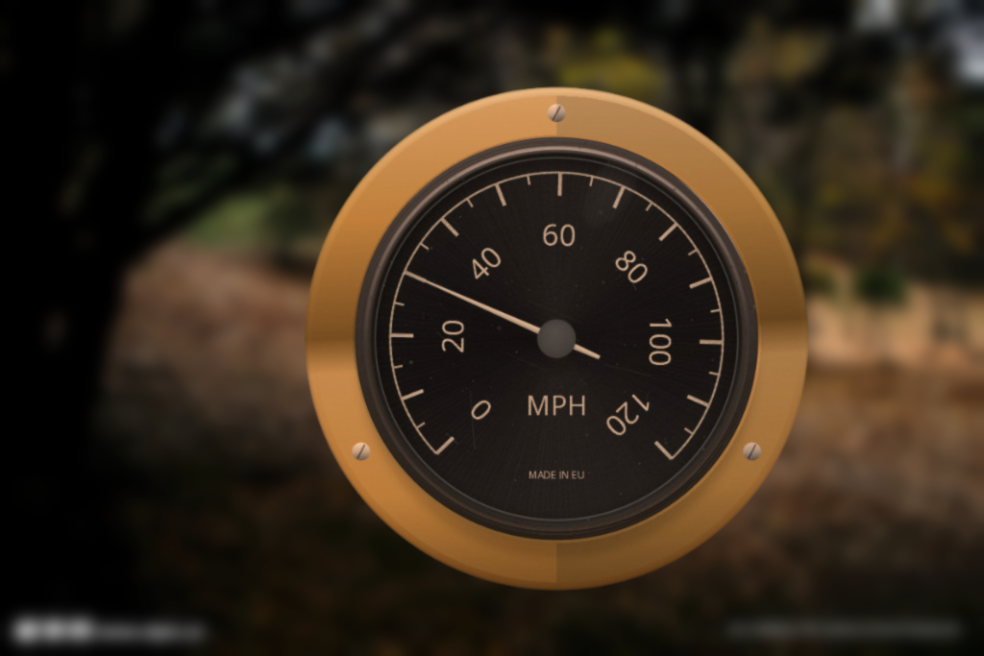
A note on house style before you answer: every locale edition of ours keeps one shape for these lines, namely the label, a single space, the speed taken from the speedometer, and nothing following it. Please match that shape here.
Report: 30 mph
